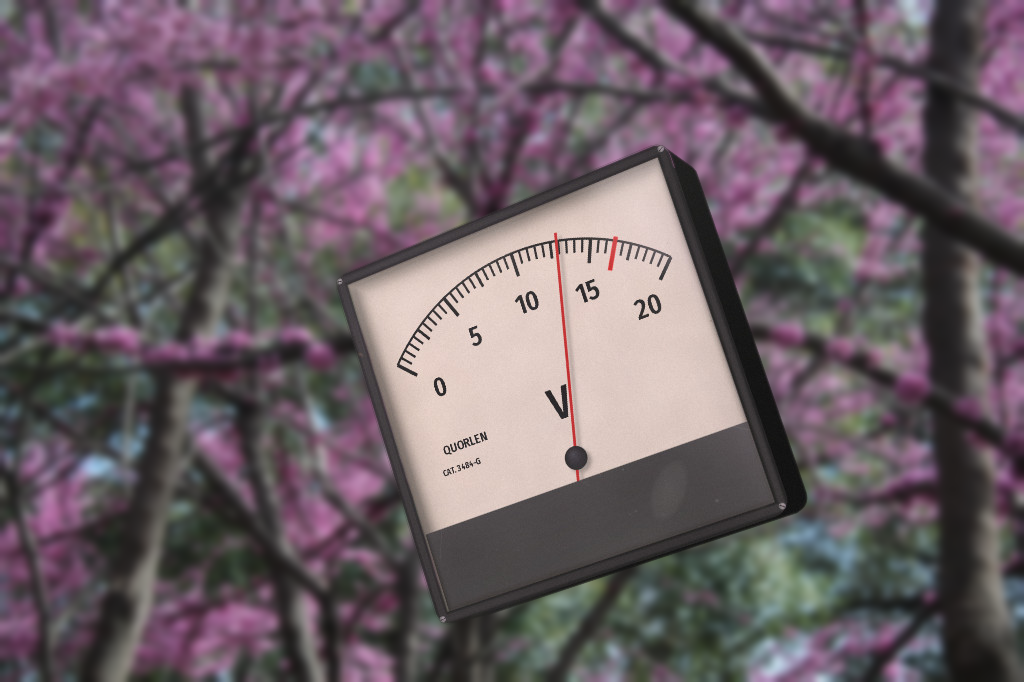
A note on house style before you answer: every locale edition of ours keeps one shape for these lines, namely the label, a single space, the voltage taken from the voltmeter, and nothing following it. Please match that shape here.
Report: 13 V
